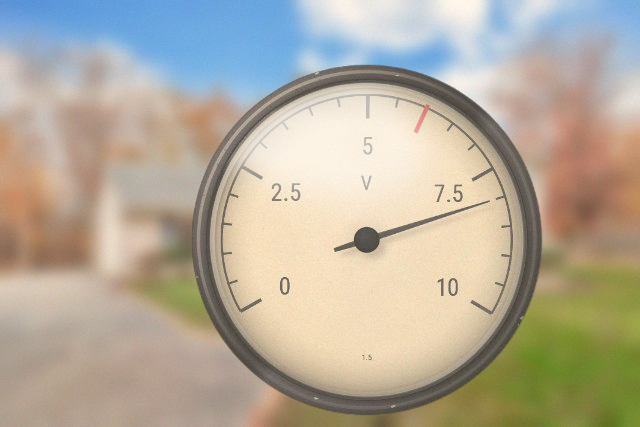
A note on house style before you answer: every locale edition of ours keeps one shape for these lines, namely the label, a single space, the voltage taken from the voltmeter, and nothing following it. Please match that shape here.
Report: 8 V
